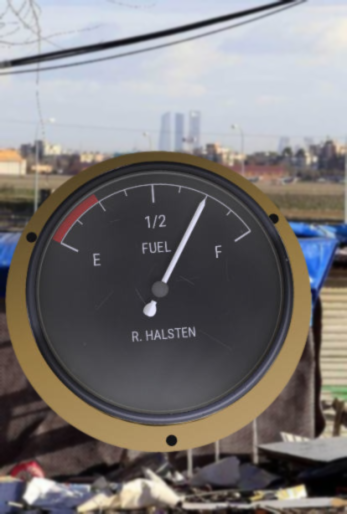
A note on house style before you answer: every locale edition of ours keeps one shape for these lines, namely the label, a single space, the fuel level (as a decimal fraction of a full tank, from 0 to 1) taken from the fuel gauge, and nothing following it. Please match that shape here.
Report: 0.75
